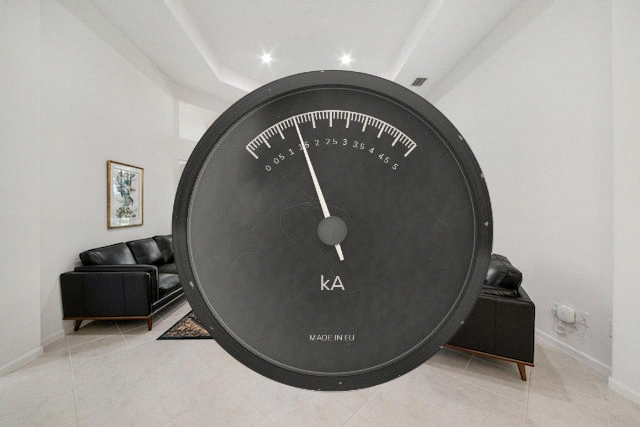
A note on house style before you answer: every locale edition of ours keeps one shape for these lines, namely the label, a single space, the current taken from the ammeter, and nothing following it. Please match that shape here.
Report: 1.5 kA
